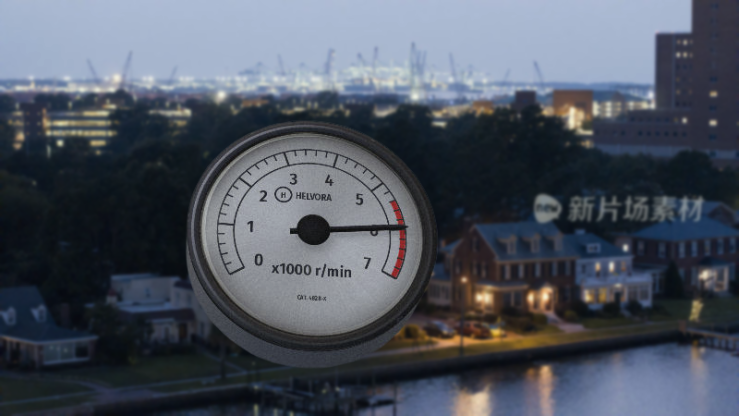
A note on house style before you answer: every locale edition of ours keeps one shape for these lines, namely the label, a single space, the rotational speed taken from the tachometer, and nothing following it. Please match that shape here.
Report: 6000 rpm
